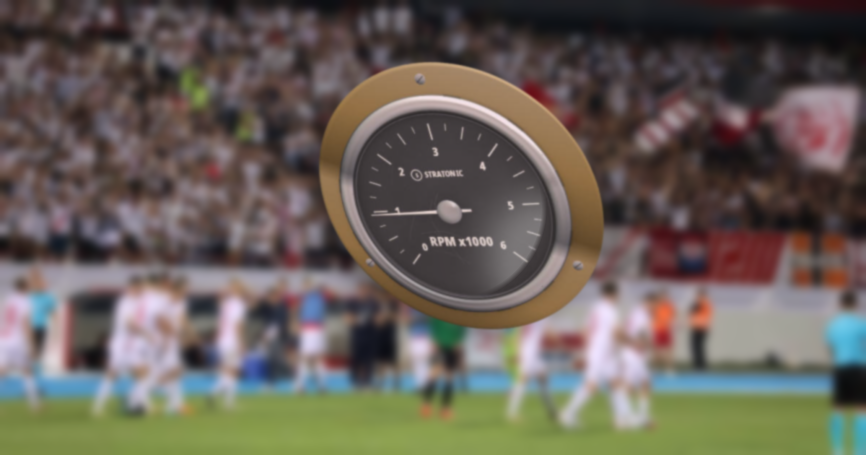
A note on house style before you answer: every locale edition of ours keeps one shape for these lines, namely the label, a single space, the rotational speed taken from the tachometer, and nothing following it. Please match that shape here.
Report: 1000 rpm
